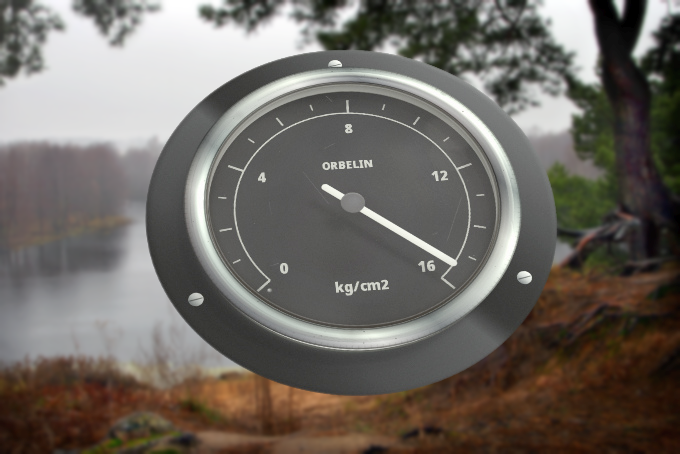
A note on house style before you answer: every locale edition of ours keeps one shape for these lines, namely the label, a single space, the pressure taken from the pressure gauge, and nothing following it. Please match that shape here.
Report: 15.5 kg/cm²
